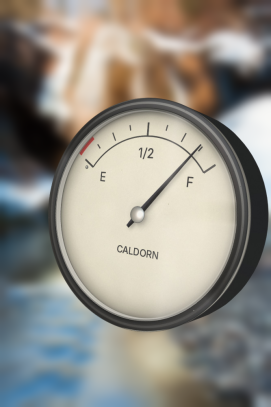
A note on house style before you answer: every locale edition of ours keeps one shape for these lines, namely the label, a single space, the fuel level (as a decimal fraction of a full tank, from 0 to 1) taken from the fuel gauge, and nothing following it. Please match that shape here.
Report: 0.875
